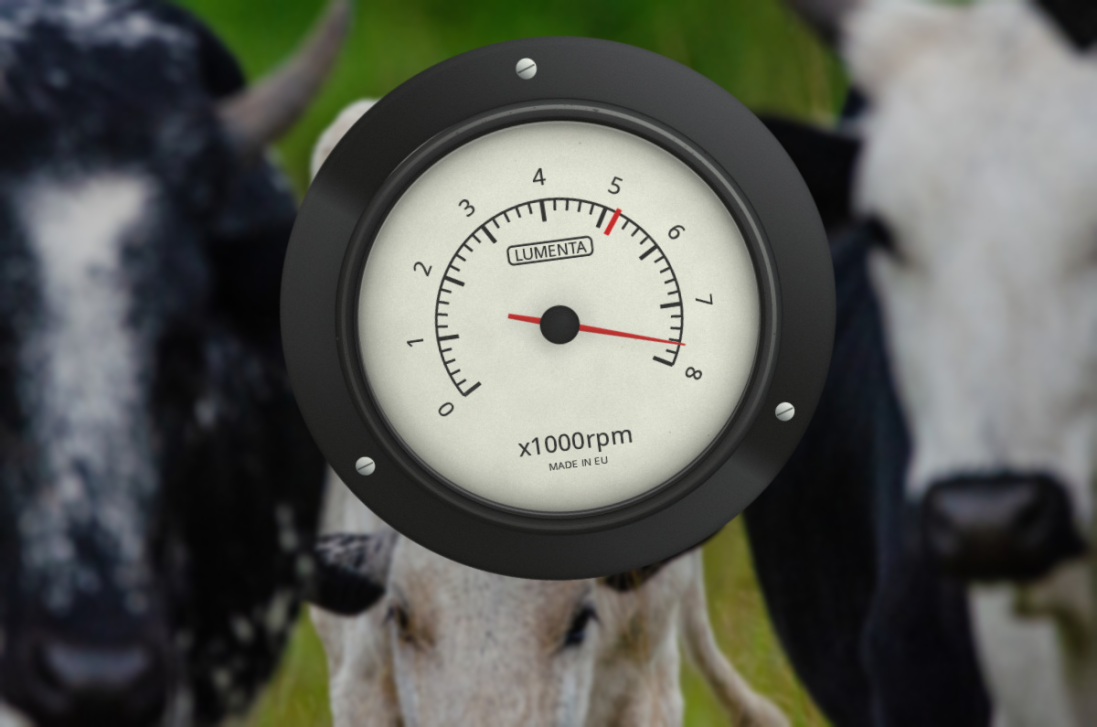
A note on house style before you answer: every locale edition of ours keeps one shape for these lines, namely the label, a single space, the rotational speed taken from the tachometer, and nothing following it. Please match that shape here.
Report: 7600 rpm
